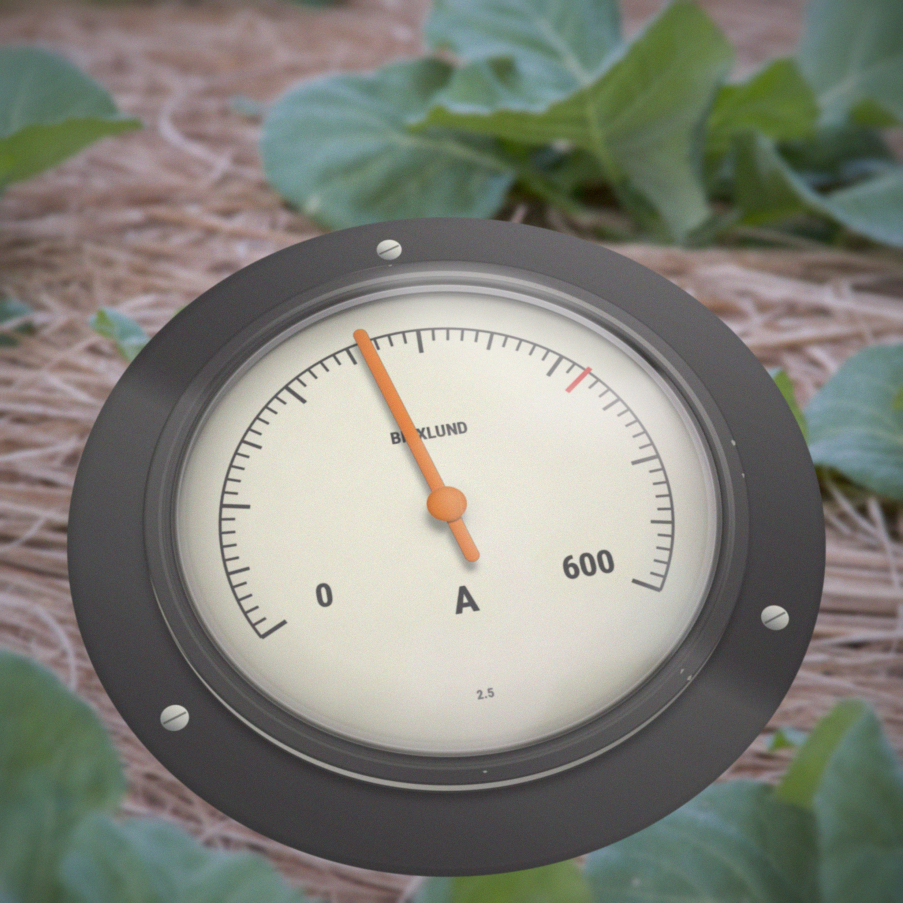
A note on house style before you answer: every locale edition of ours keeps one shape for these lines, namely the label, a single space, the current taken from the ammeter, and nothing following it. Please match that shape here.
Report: 260 A
